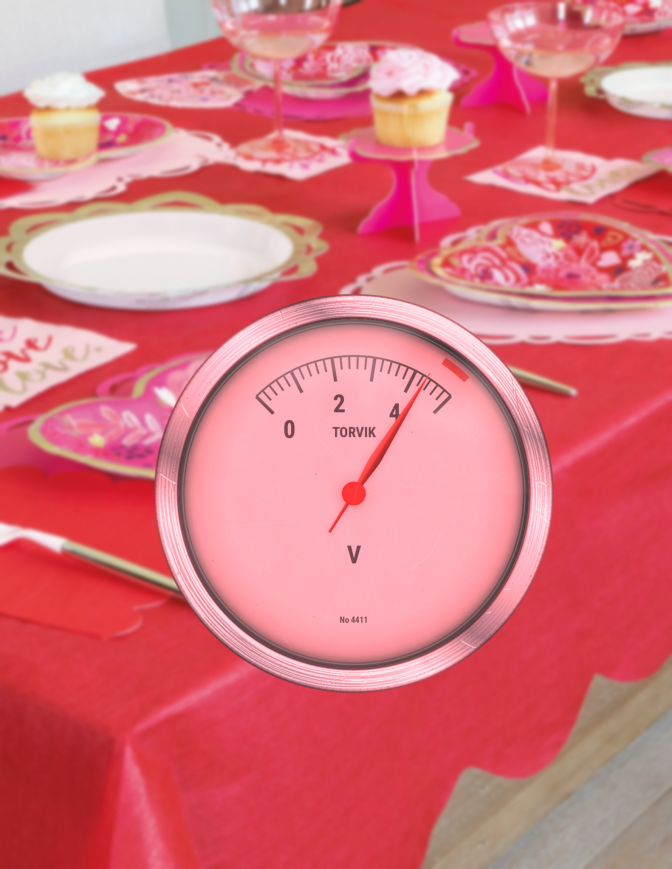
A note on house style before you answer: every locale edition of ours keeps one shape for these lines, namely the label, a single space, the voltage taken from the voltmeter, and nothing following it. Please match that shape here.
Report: 4.3 V
